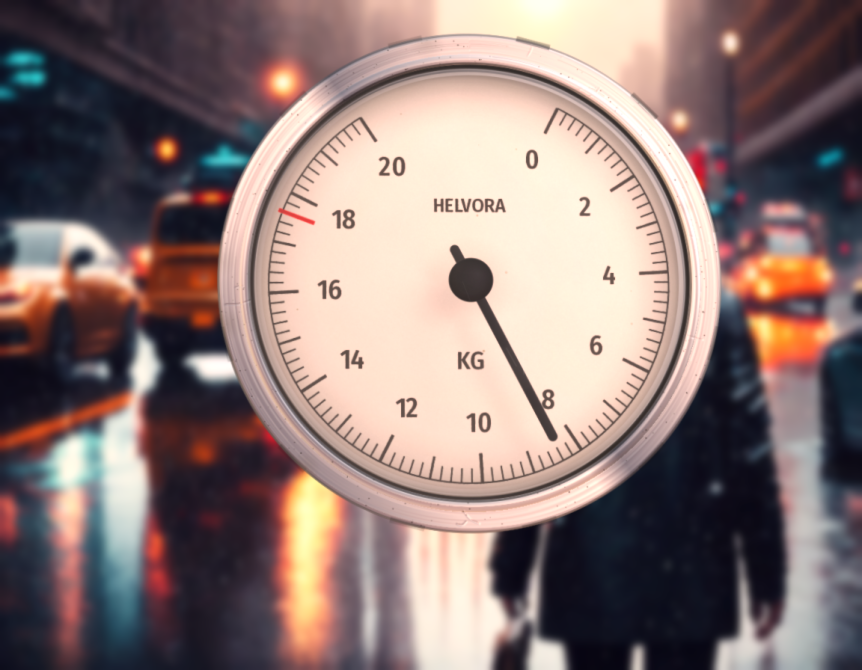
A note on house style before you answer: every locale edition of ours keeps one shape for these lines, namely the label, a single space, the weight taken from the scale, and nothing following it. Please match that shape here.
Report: 8.4 kg
